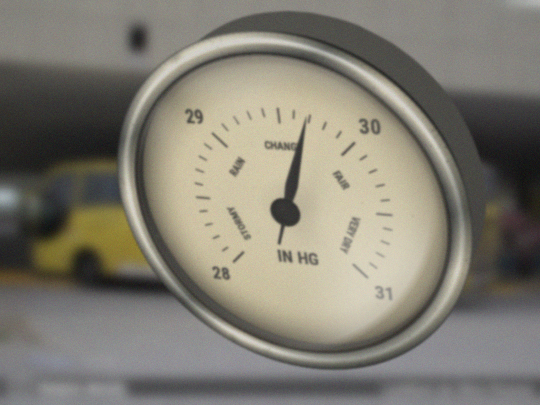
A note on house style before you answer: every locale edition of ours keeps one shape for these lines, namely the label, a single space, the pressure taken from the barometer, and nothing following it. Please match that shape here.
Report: 29.7 inHg
